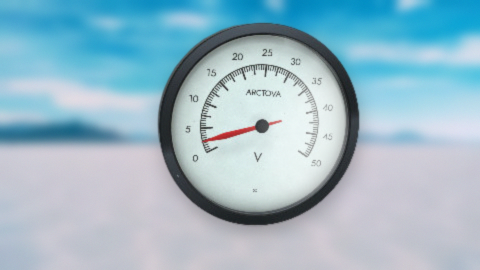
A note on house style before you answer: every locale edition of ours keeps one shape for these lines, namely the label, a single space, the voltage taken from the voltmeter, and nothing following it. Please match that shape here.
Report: 2.5 V
